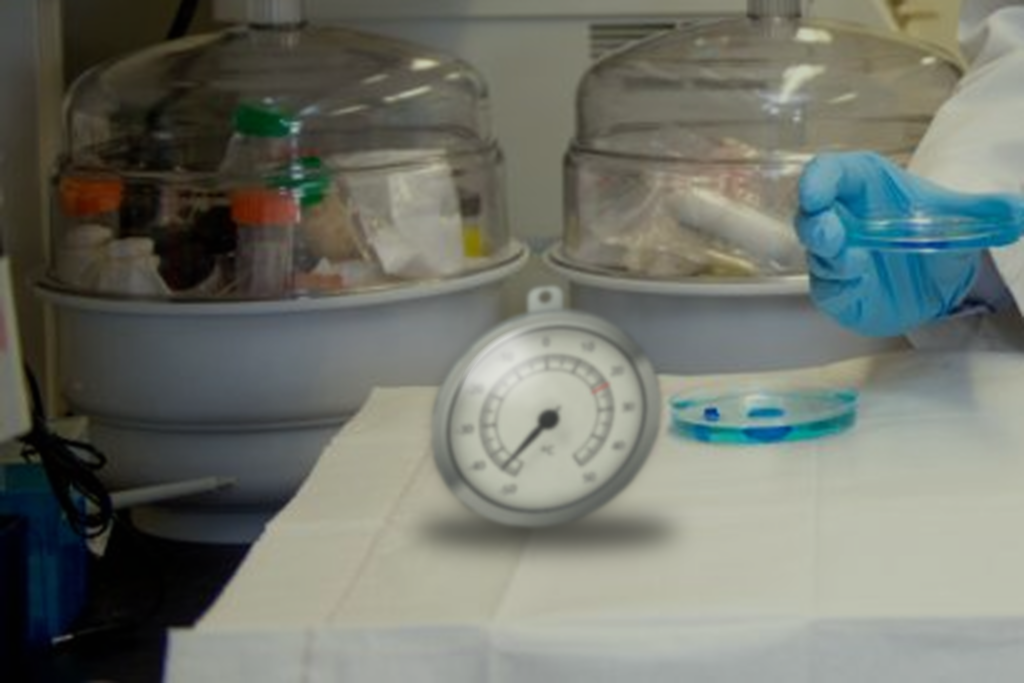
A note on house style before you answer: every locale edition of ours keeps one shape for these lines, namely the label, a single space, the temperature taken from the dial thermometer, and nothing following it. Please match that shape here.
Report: -45 °C
